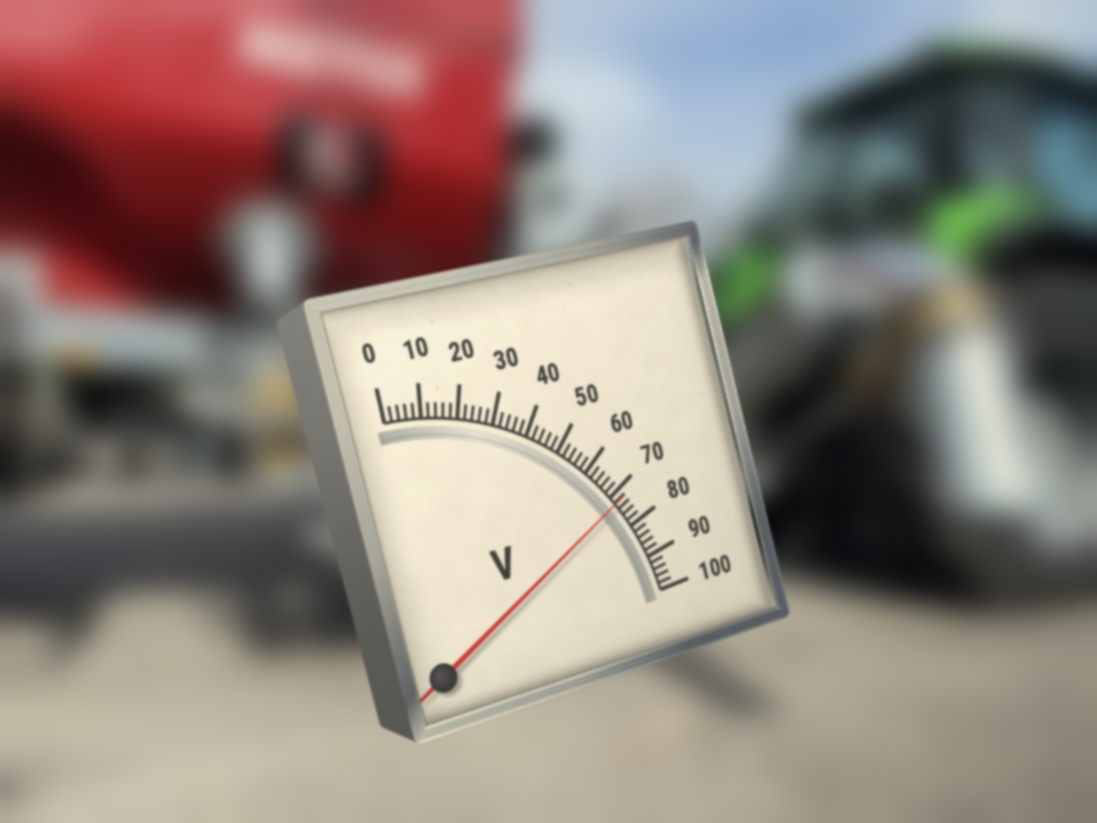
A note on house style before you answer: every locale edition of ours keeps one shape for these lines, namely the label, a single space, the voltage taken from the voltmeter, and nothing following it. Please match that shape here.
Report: 72 V
